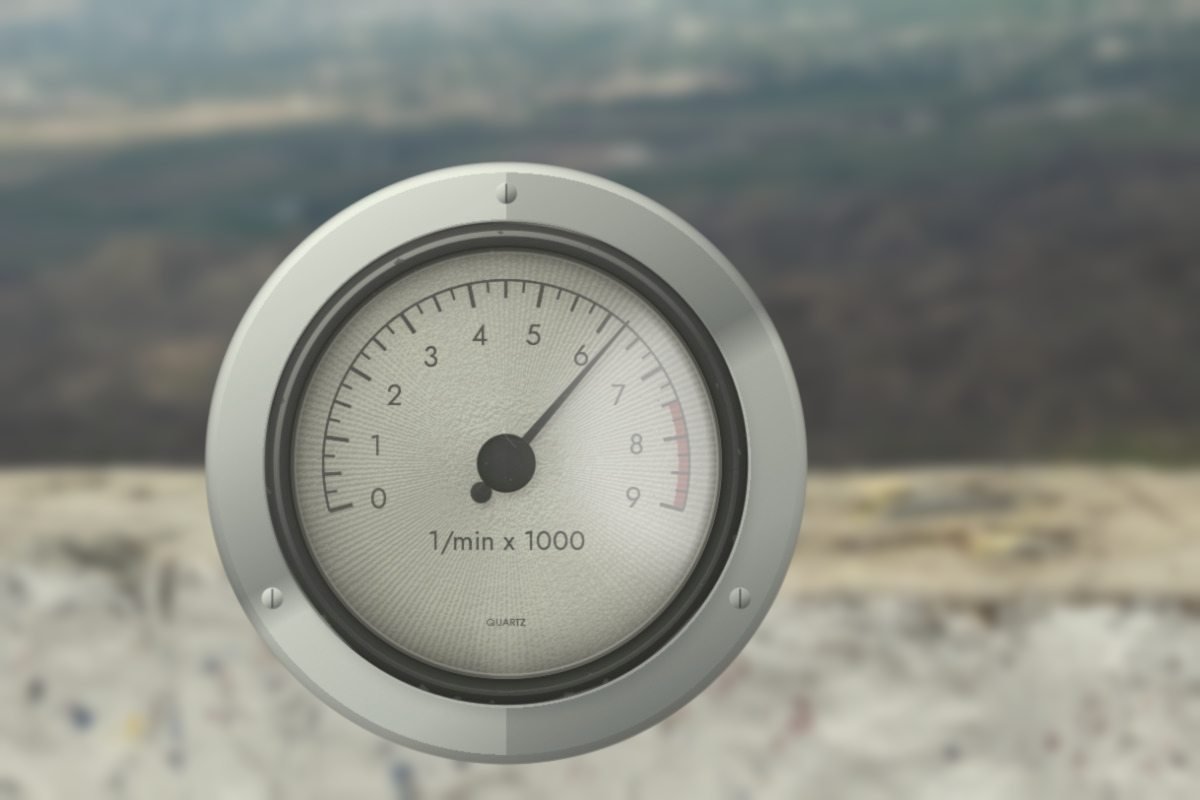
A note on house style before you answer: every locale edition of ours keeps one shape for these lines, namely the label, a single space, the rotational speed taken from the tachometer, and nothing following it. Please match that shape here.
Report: 6250 rpm
